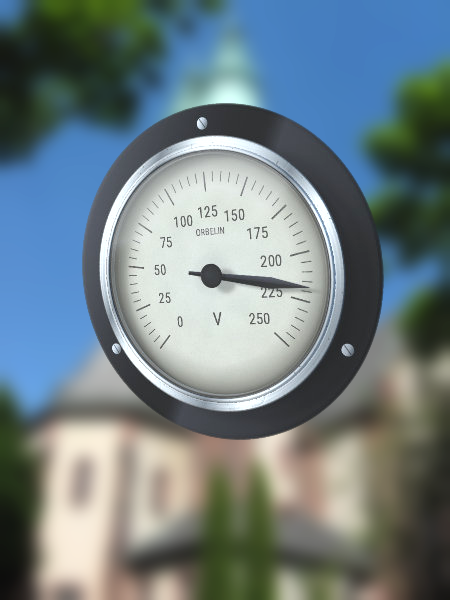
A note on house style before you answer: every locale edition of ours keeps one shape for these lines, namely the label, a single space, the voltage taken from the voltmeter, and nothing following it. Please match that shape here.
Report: 217.5 V
